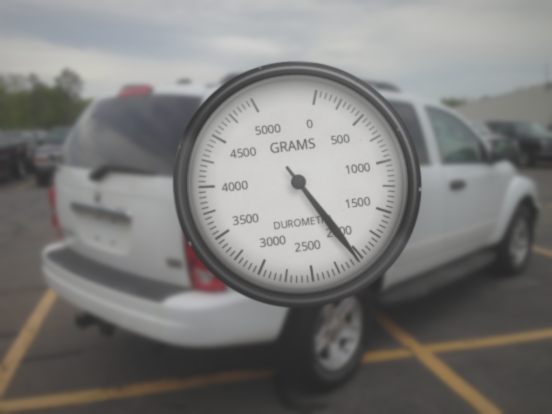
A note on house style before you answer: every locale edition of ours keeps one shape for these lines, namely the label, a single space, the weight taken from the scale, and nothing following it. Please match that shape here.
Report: 2050 g
